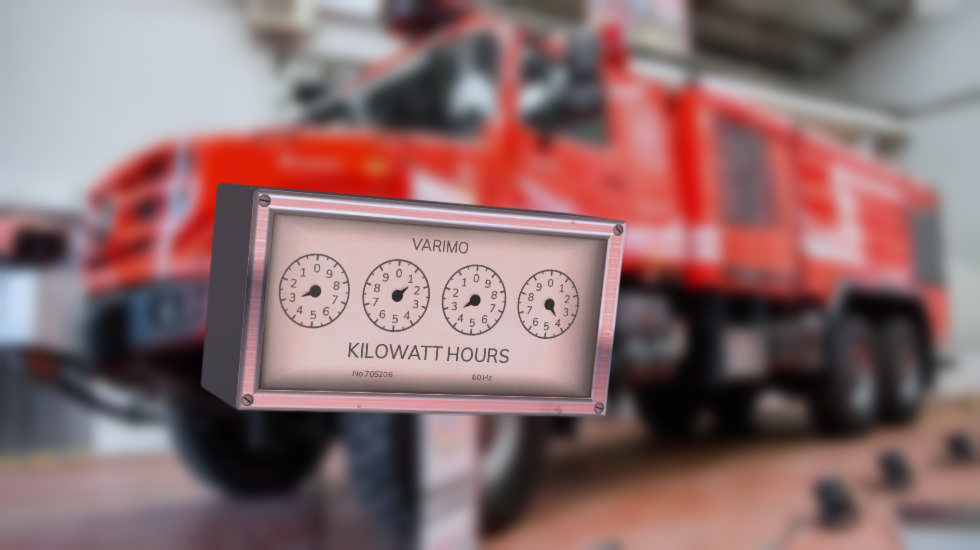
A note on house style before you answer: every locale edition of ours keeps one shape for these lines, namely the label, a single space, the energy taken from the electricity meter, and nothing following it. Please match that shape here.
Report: 3134 kWh
